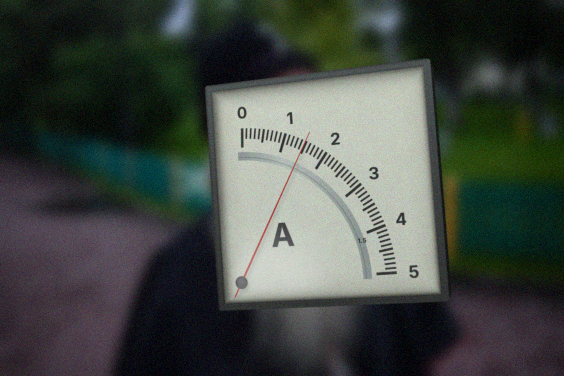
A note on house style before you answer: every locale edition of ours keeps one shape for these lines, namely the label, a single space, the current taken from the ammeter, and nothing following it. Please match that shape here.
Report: 1.5 A
